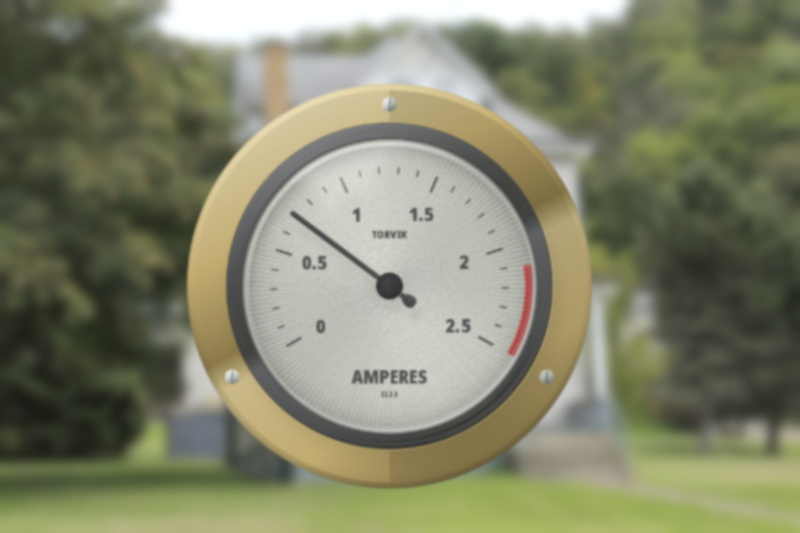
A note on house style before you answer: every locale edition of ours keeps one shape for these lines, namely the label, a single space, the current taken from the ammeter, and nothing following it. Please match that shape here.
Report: 0.7 A
